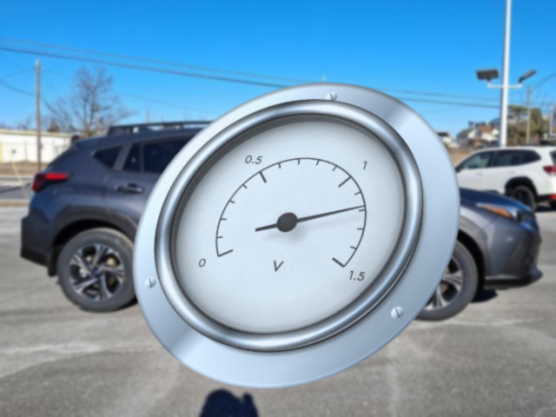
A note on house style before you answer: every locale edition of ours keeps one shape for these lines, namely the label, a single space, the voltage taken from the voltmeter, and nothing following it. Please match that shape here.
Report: 1.2 V
